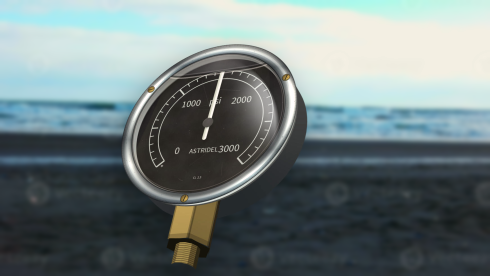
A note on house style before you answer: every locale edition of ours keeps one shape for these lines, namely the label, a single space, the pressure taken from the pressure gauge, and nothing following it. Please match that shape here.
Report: 1500 psi
